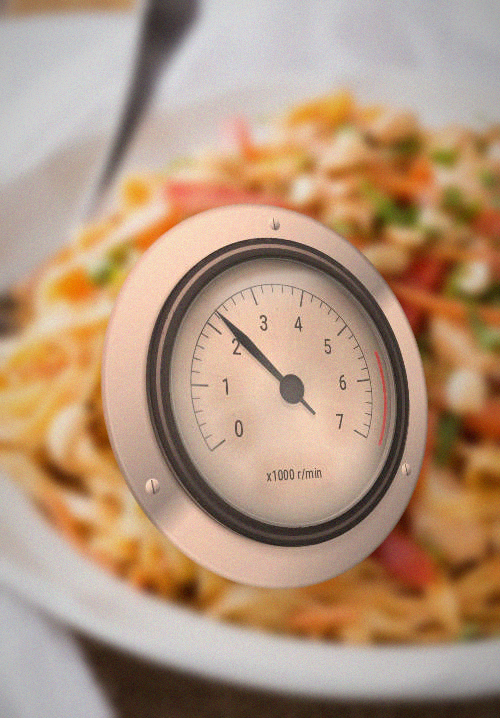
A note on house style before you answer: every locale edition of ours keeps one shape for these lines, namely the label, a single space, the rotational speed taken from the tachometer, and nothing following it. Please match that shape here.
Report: 2200 rpm
